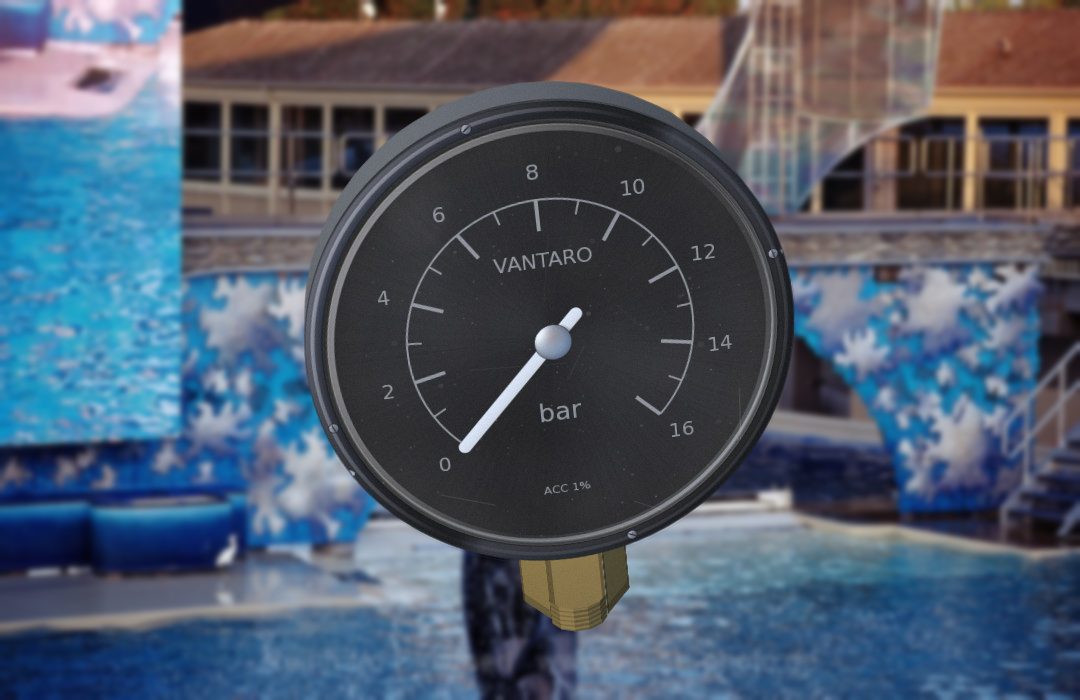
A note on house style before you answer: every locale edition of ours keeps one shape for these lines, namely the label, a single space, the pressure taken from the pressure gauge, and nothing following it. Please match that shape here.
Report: 0 bar
